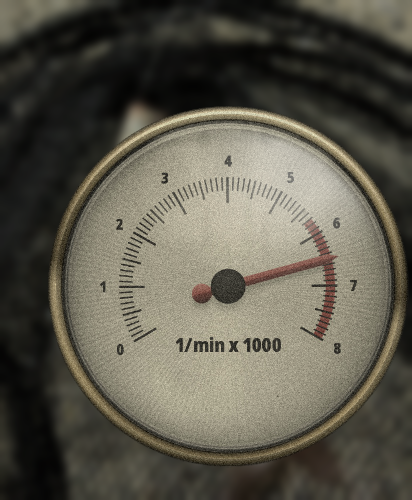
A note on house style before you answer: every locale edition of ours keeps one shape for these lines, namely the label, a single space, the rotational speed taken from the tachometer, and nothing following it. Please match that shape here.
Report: 6500 rpm
